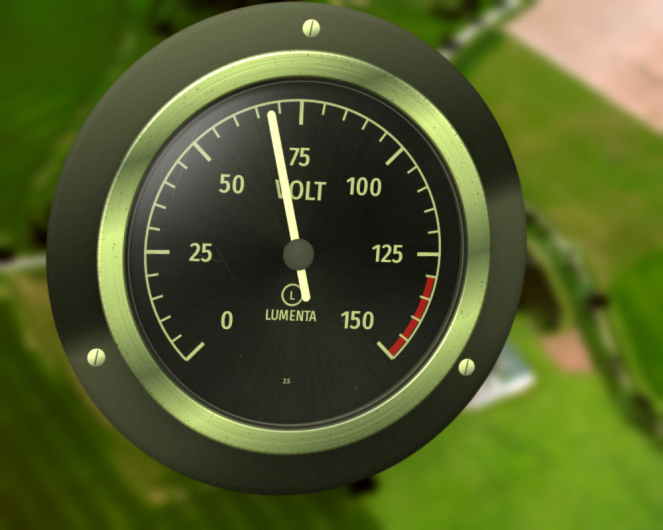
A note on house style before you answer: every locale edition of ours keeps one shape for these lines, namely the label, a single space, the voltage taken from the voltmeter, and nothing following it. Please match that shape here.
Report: 67.5 V
